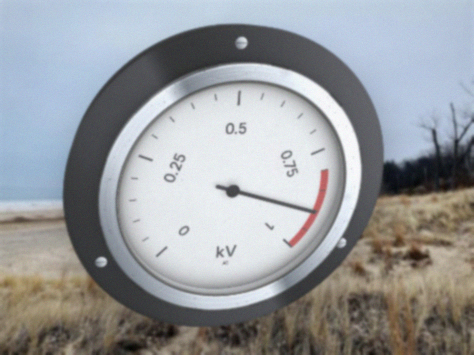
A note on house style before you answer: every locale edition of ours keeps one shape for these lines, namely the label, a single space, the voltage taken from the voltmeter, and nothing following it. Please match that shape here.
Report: 0.9 kV
